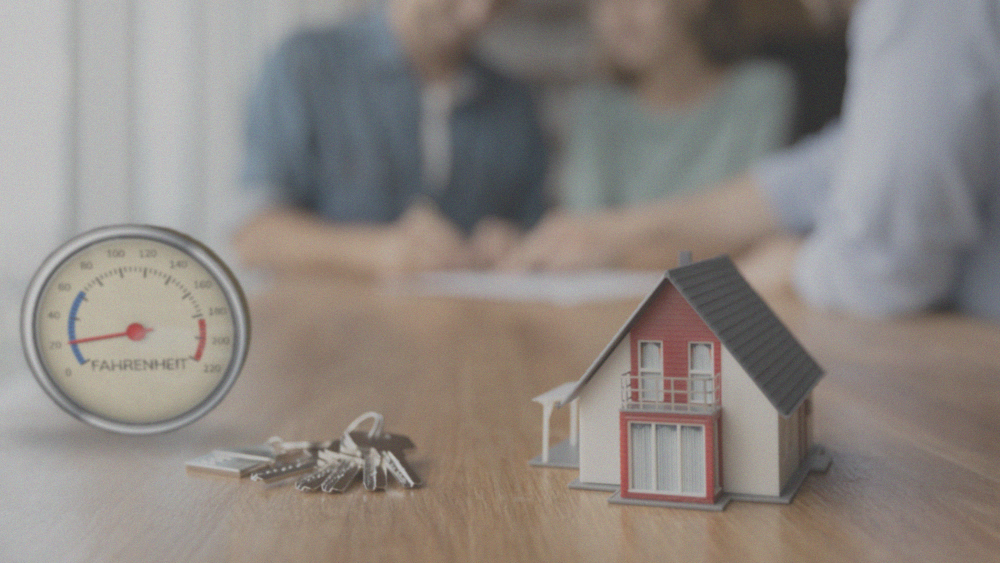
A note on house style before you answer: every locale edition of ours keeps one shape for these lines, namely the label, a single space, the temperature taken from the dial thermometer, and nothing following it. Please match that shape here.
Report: 20 °F
